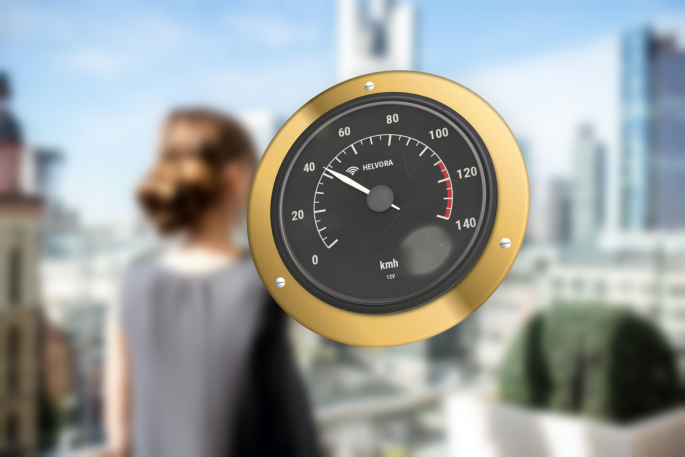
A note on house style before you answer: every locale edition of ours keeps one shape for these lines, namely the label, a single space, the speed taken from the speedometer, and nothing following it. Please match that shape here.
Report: 42.5 km/h
